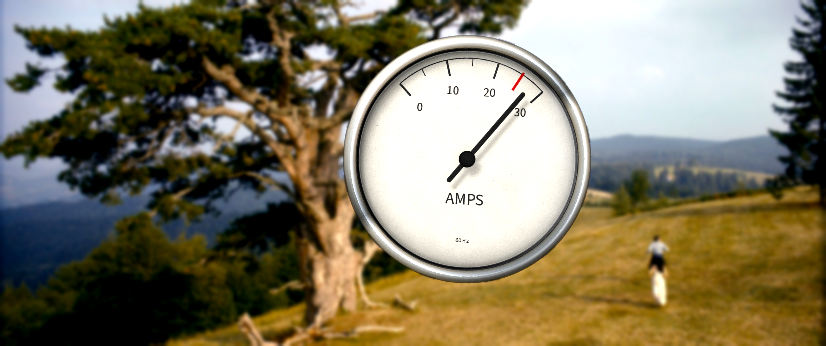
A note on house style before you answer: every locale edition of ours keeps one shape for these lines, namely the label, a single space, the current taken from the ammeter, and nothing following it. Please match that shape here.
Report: 27.5 A
